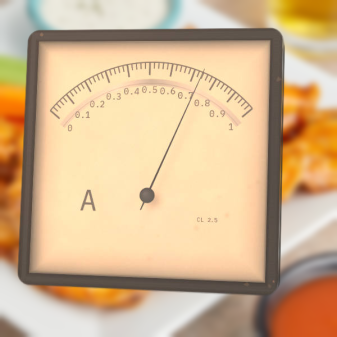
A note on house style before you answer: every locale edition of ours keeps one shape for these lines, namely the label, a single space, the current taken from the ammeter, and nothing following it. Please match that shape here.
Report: 0.74 A
